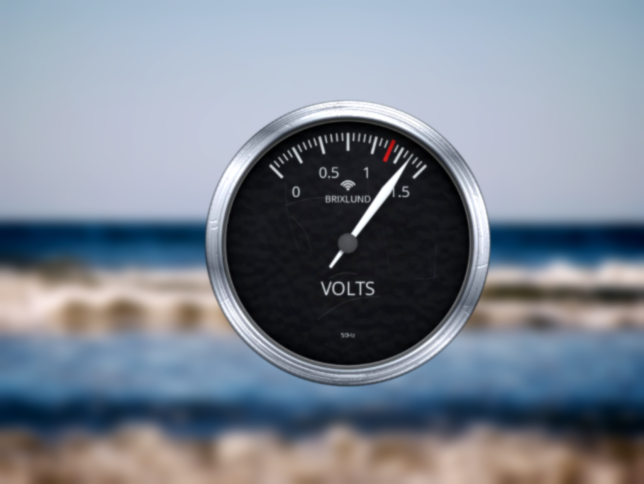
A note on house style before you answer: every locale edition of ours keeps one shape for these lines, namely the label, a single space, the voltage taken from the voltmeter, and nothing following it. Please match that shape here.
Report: 1.35 V
